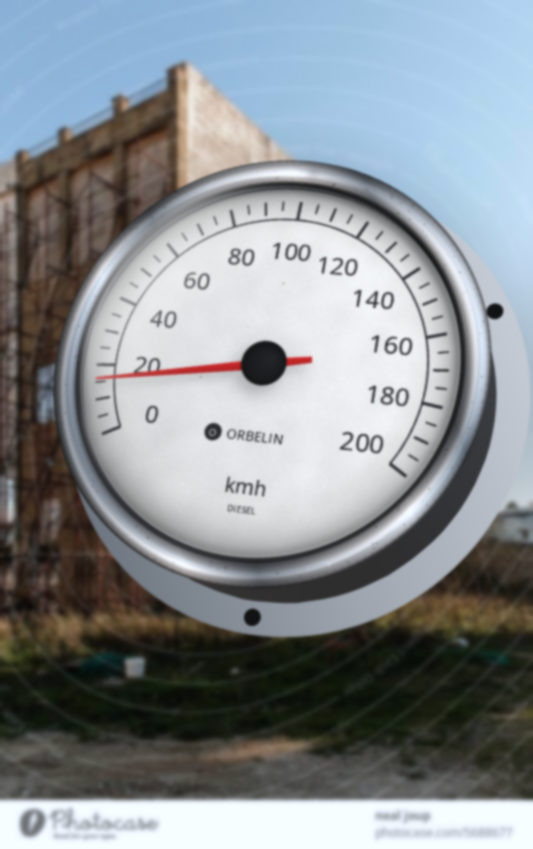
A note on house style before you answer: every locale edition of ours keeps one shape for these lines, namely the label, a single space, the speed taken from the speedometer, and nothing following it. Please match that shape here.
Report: 15 km/h
